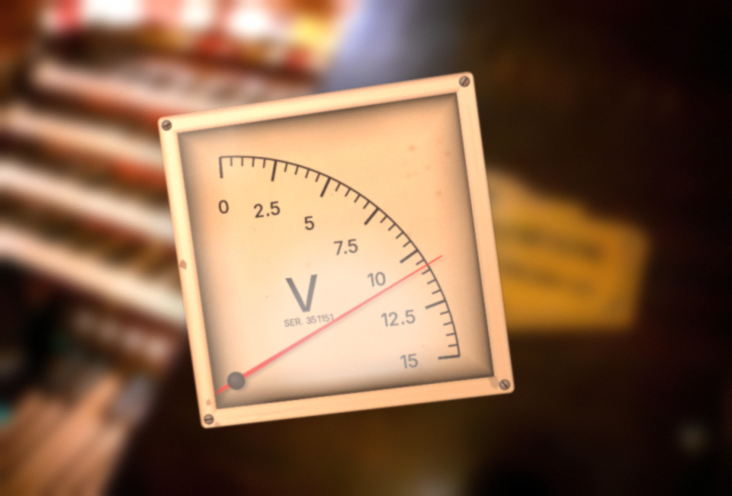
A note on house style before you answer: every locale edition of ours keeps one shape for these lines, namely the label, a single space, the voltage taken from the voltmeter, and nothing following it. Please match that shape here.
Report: 10.75 V
